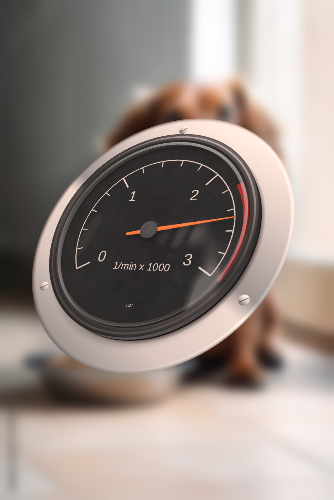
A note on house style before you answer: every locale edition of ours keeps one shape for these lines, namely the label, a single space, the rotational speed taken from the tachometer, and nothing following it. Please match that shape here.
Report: 2500 rpm
